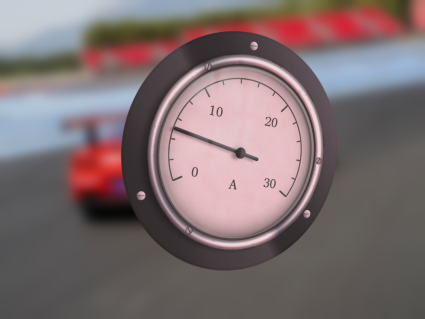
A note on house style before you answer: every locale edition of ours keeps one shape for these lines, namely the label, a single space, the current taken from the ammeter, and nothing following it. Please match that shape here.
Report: 5 A
